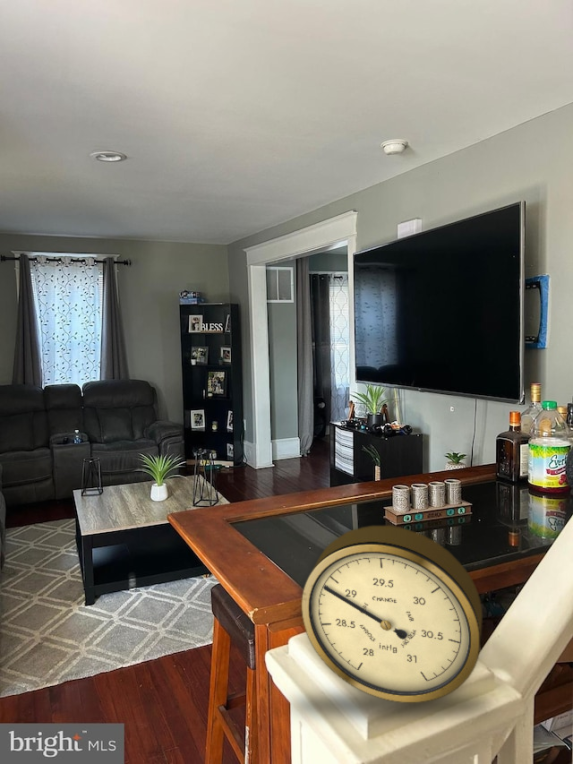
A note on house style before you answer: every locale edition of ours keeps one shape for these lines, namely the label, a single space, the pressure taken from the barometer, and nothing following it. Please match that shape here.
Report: 28.9 inHg
